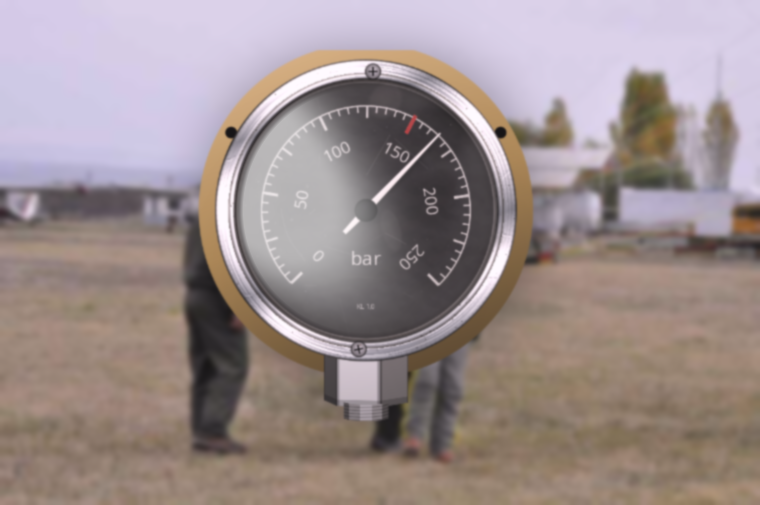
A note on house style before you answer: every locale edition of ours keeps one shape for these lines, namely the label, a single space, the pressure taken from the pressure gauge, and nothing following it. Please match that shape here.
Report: 165 bar
